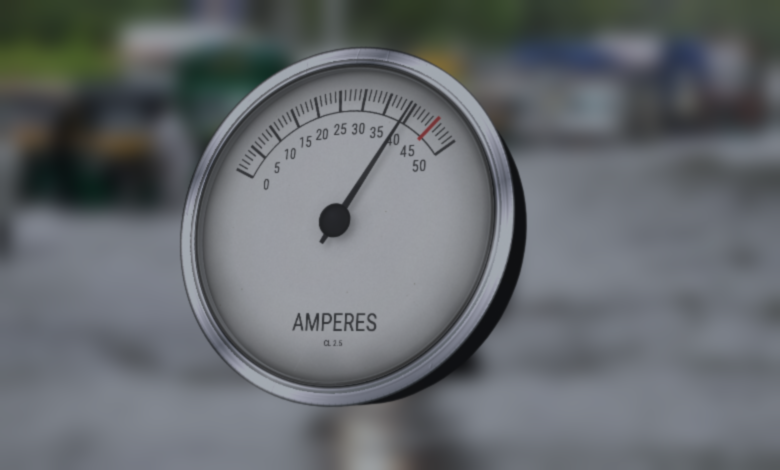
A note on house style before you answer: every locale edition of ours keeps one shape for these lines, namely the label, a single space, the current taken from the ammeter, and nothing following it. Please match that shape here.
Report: 40 A
